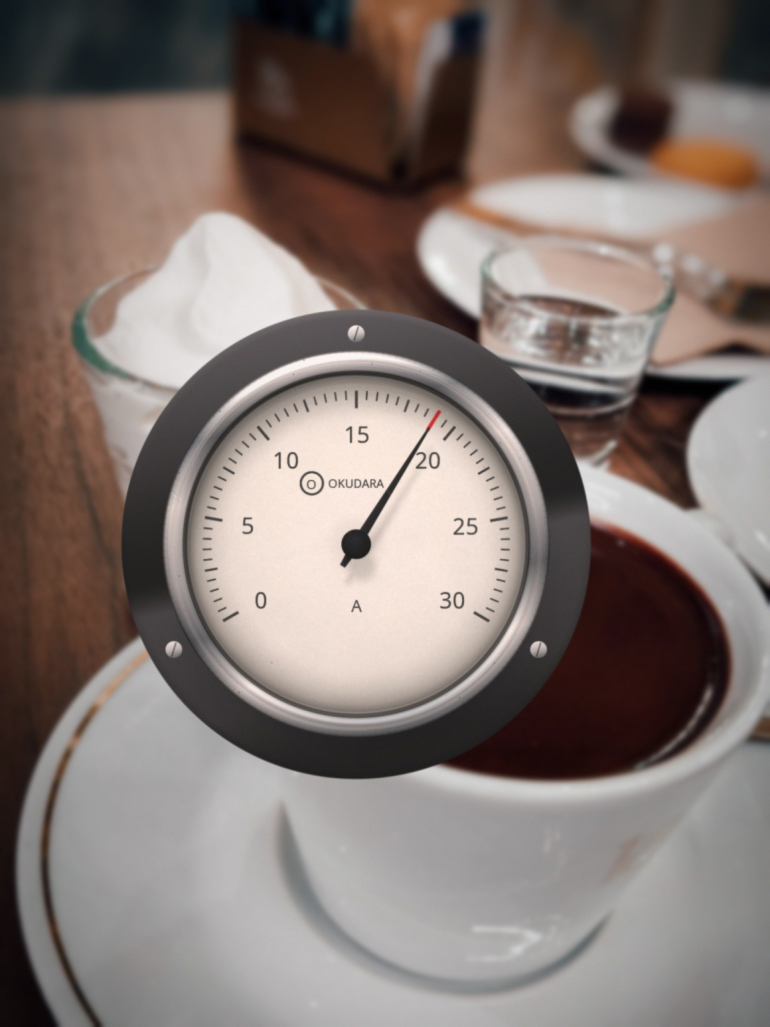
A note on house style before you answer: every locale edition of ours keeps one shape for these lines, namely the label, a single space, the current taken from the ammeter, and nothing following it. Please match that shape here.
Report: 19 A
